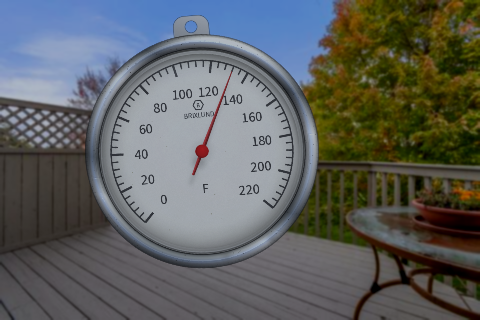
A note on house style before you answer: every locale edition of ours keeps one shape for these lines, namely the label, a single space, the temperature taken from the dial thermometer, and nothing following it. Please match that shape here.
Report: 132 °F
